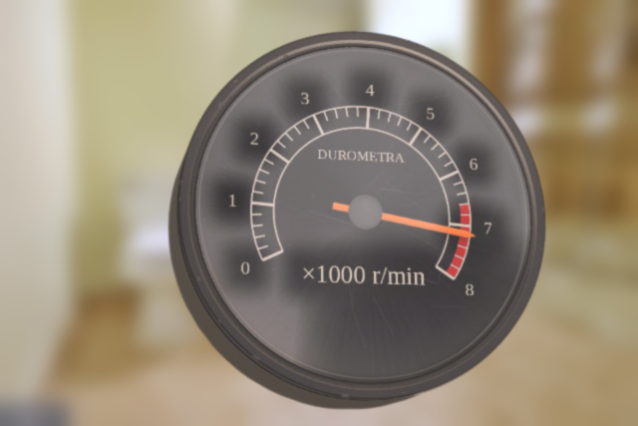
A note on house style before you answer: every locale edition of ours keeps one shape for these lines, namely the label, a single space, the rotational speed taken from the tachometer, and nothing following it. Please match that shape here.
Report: 7200 rpm
